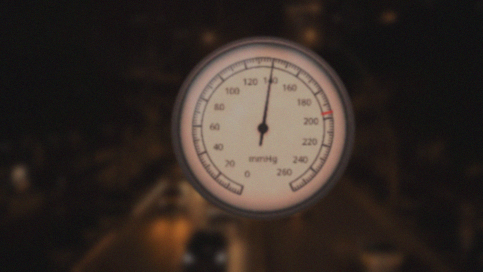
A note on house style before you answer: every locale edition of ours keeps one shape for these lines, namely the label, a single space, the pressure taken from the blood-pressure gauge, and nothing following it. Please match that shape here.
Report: 140 mmHg
